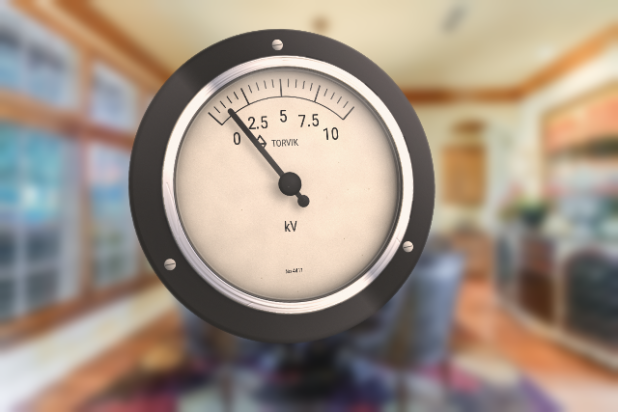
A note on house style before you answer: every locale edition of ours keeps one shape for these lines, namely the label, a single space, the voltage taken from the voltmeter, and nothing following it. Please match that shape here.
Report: 1 kV
